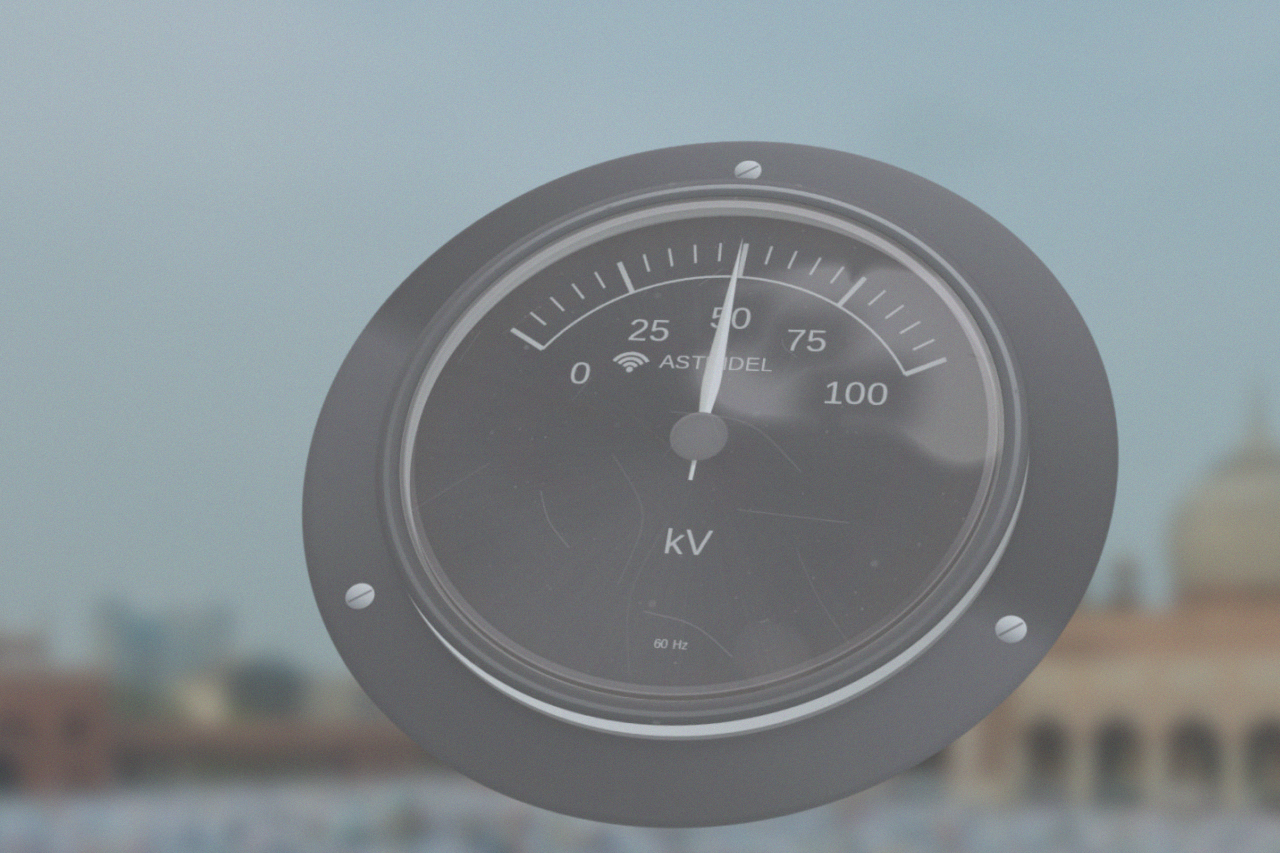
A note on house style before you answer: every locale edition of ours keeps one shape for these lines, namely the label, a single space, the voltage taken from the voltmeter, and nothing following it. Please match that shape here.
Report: 50 kV
